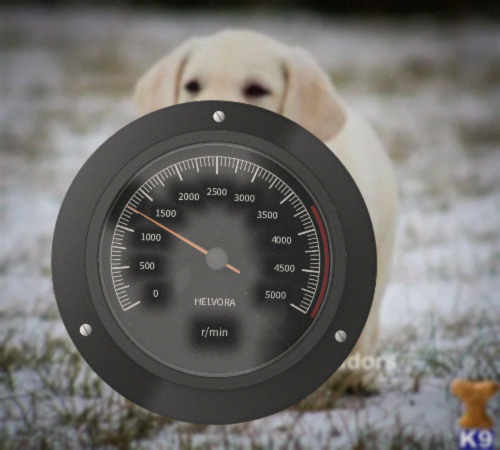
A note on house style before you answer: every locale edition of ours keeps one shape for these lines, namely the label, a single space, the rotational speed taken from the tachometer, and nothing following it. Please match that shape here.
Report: 1250 rpm
